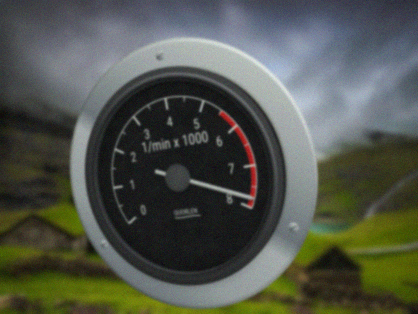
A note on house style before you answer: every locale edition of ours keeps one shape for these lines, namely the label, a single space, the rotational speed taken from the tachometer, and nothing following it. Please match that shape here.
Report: 7750 rpm
